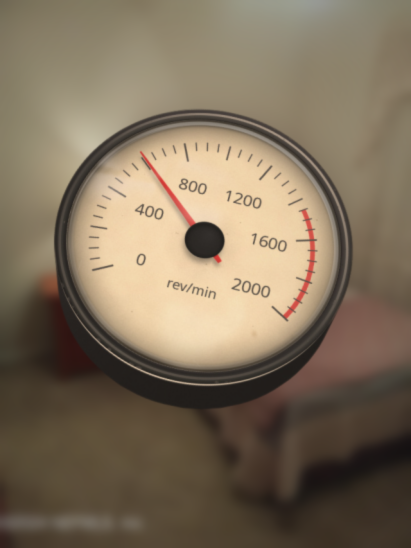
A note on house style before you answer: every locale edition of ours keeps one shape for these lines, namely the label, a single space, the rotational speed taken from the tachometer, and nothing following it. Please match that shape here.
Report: 600 rpm
